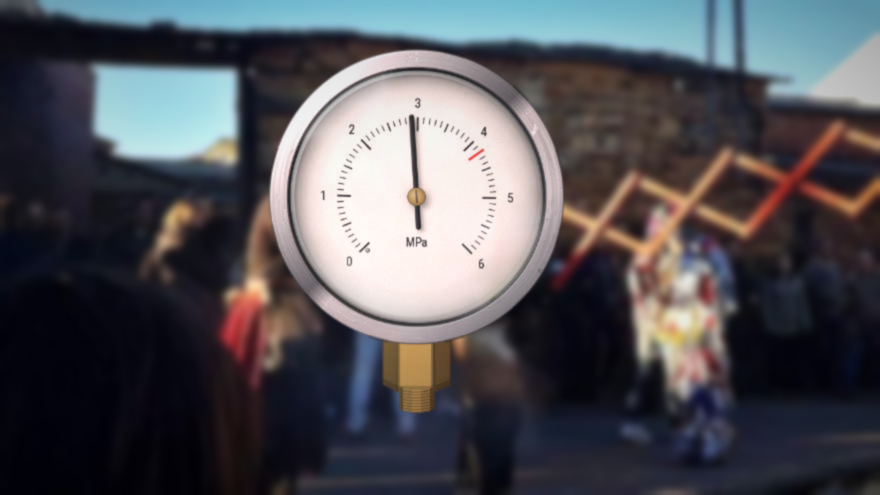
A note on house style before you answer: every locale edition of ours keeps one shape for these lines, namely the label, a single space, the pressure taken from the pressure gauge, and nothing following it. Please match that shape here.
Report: 2.9 MPa
